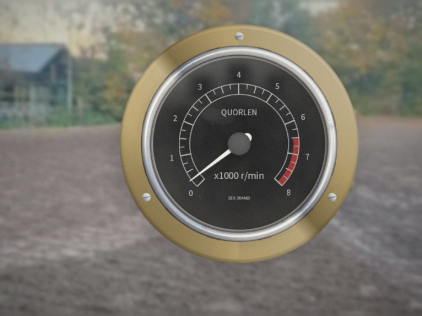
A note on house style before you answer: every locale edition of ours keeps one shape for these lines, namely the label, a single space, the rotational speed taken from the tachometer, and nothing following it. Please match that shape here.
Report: 250 rpm
